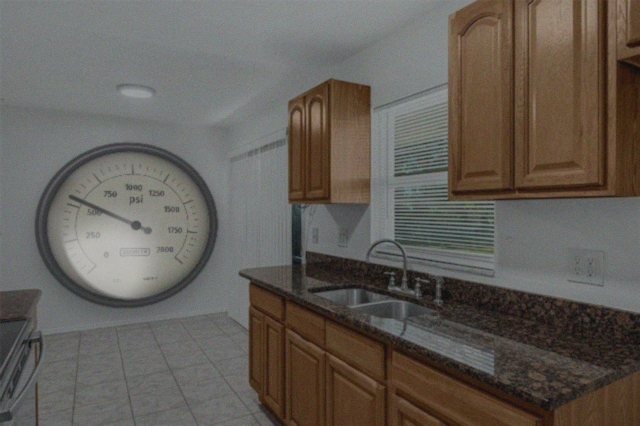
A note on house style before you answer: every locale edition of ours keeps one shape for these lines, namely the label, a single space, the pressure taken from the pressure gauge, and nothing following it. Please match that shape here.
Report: 550 psi
